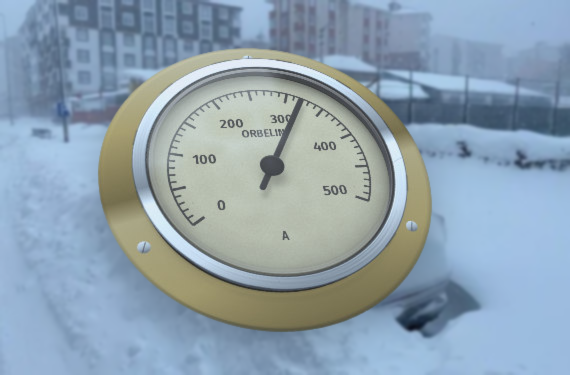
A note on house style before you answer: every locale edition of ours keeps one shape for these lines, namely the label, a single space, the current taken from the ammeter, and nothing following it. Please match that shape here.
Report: 320 A
